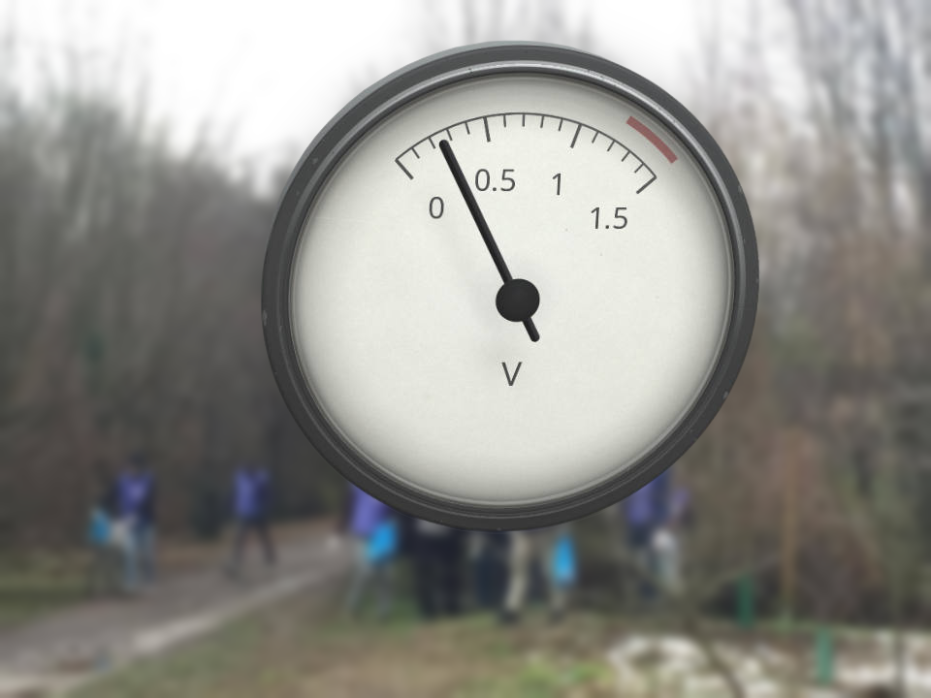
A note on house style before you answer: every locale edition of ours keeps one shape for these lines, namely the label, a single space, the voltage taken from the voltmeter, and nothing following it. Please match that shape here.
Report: 0.25 V
